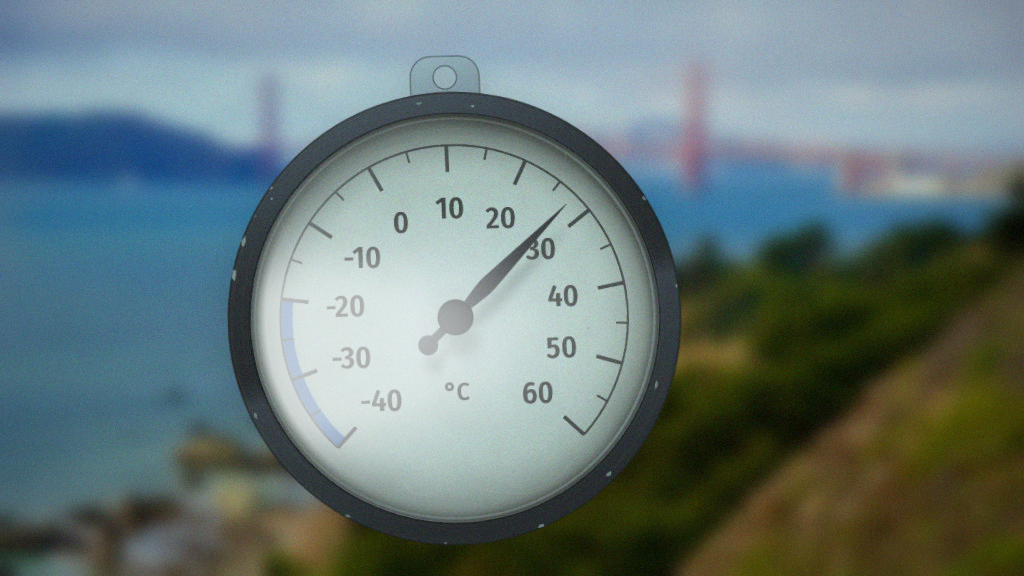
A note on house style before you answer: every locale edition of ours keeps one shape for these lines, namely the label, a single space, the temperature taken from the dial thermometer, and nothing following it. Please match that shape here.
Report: 27.5 °C
